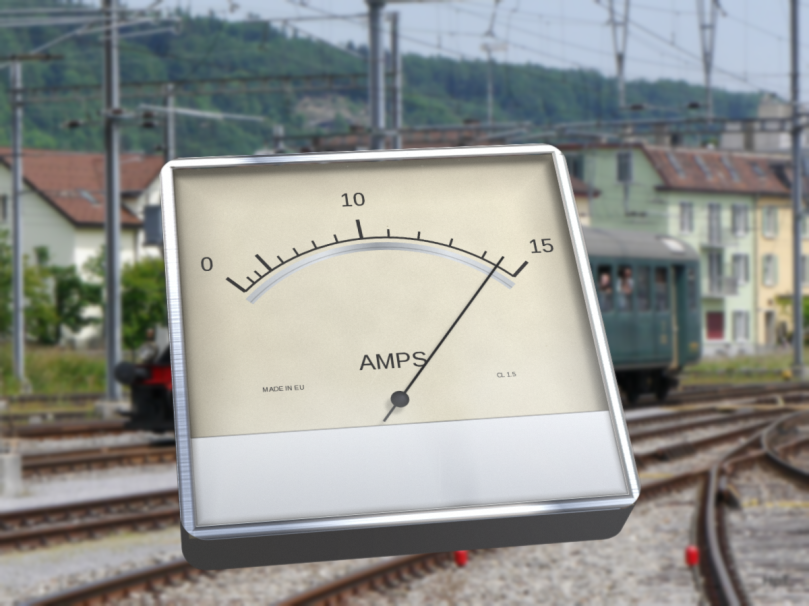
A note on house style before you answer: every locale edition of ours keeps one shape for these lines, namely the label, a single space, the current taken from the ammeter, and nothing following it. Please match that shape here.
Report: 14.5 A
